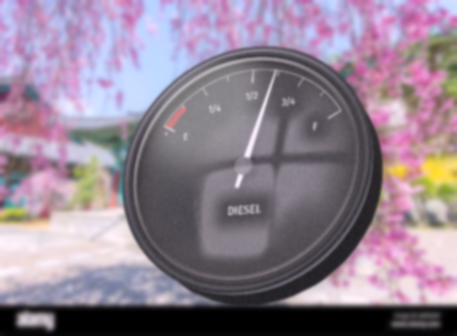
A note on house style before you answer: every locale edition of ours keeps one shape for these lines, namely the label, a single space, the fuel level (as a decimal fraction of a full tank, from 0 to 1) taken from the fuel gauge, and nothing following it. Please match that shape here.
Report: 0.625
